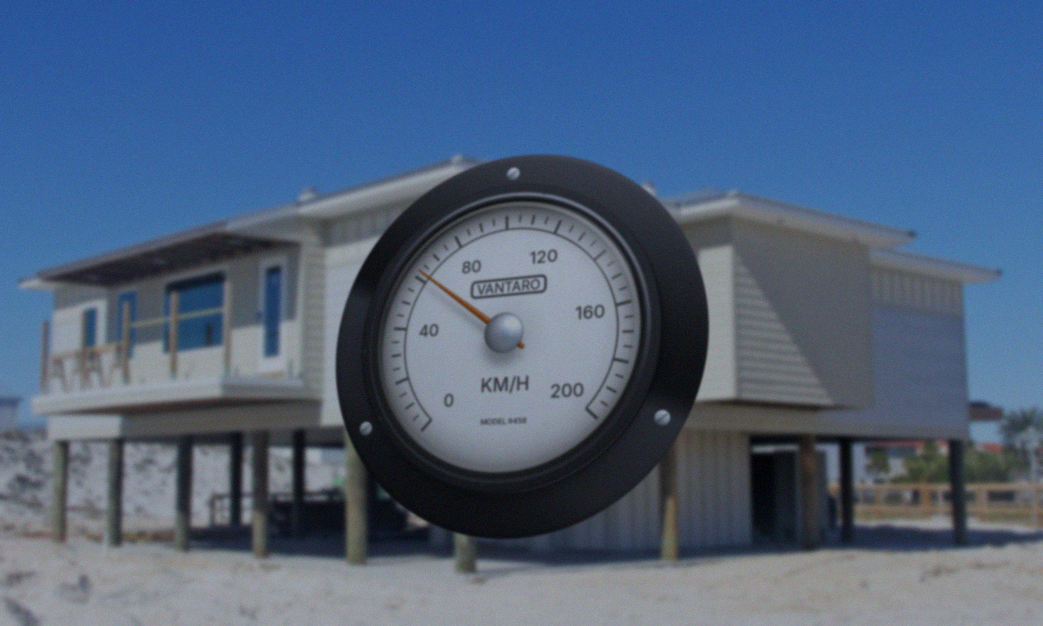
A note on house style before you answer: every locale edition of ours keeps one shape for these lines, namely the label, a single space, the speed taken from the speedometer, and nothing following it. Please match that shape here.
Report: 62.5 km/h
